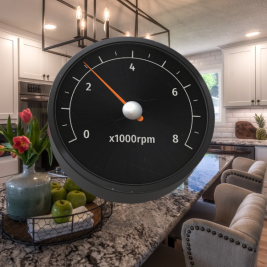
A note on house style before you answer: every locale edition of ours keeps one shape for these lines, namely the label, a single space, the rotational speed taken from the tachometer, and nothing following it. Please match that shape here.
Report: 2500 rpm
